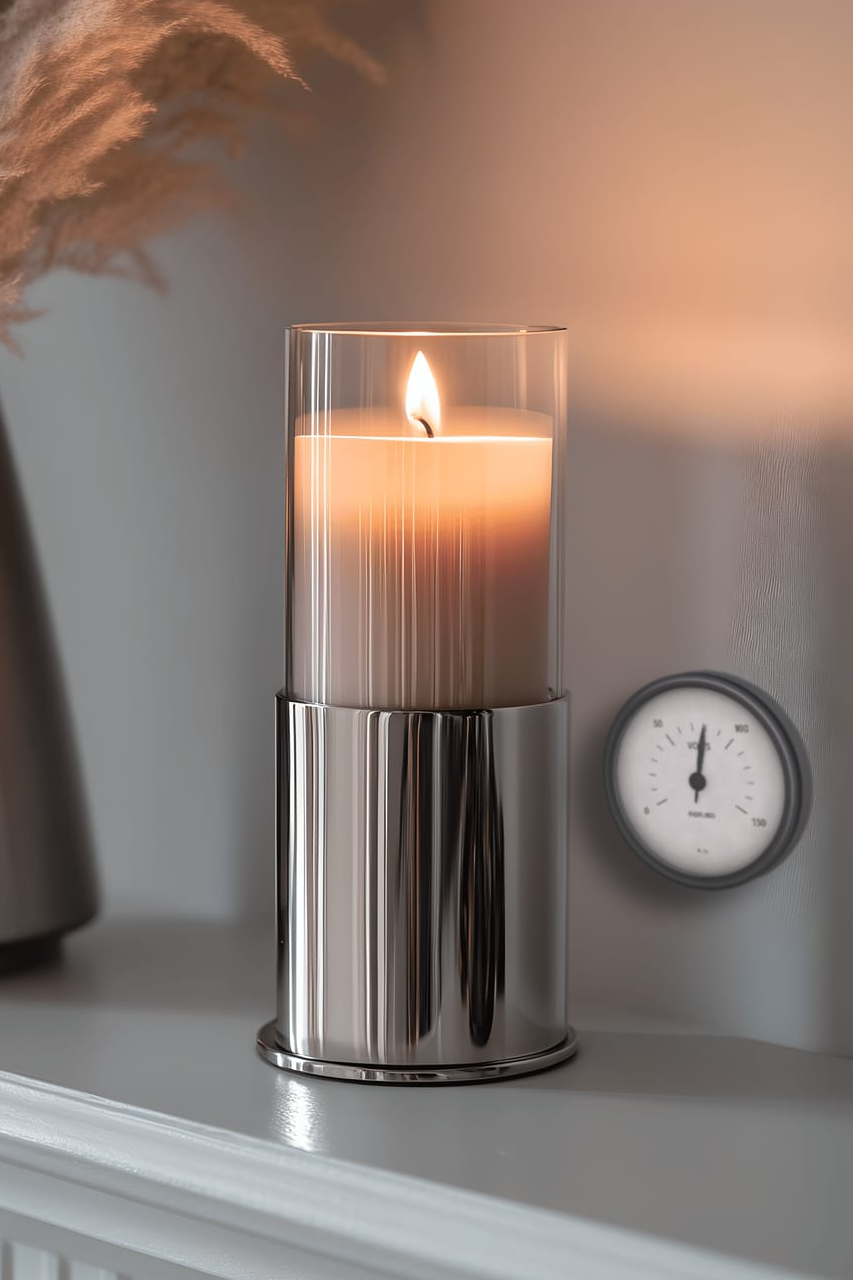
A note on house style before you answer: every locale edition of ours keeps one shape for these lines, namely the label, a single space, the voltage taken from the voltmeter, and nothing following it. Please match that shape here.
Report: 80 V
